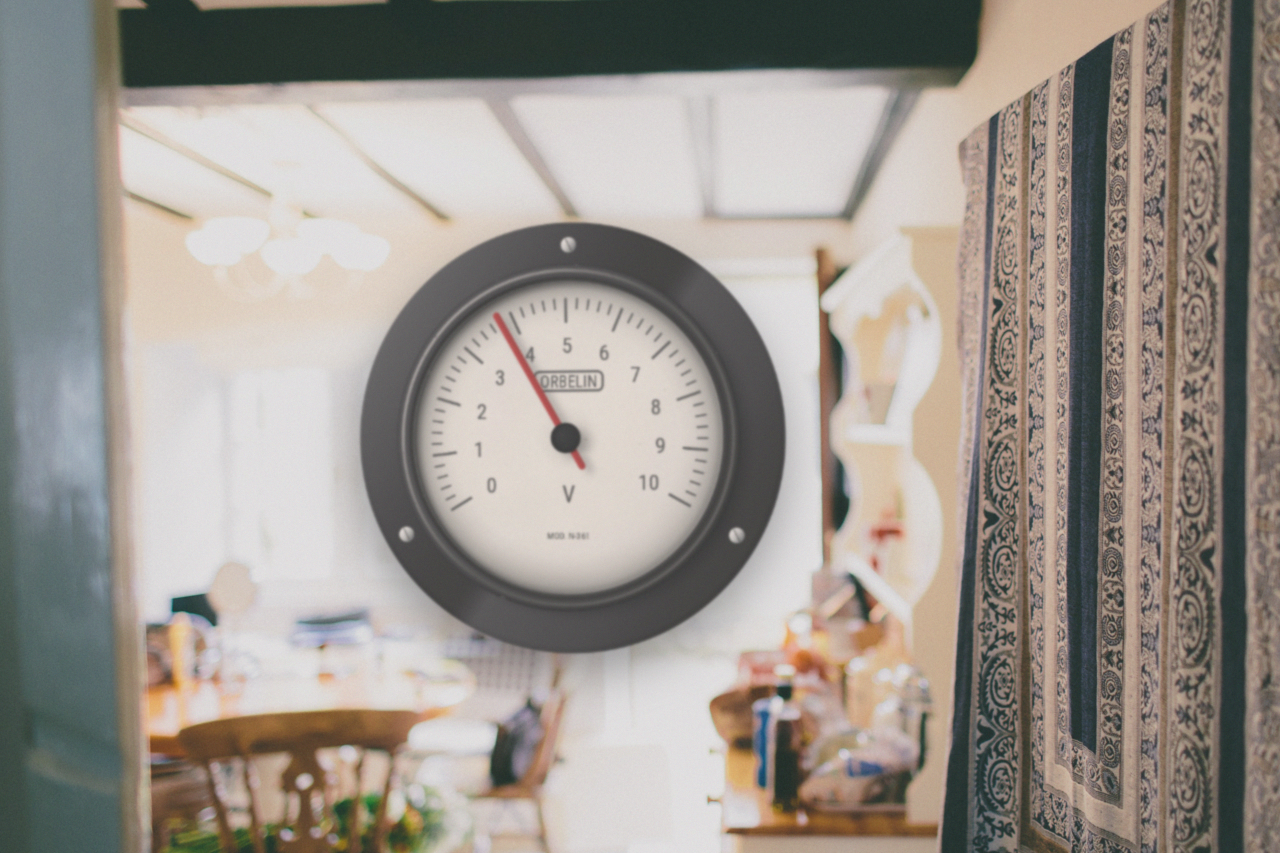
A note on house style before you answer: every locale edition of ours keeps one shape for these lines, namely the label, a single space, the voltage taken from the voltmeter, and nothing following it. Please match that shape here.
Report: 3.8 V
